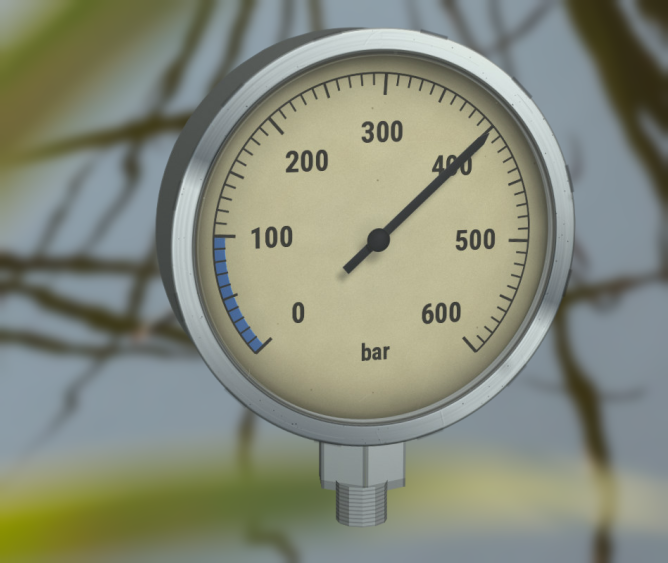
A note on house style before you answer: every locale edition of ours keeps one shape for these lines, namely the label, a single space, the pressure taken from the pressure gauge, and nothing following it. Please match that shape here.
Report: 400 bar
